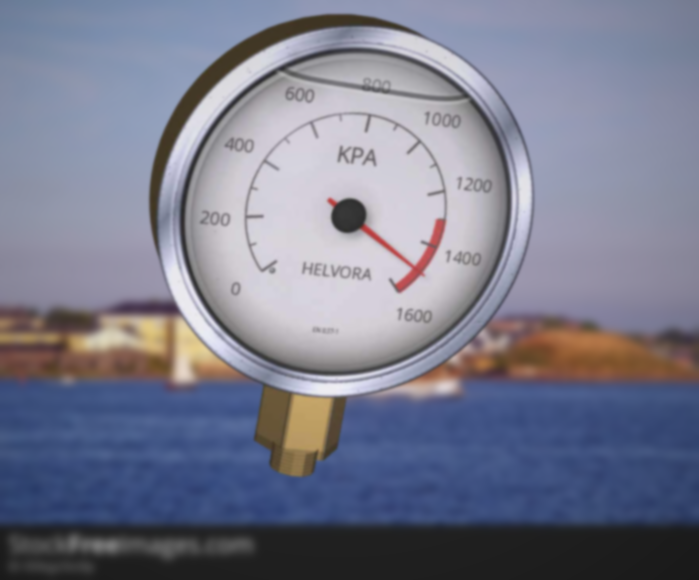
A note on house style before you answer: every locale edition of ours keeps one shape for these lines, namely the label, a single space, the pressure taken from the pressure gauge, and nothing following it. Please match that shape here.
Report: 1500 kPa
